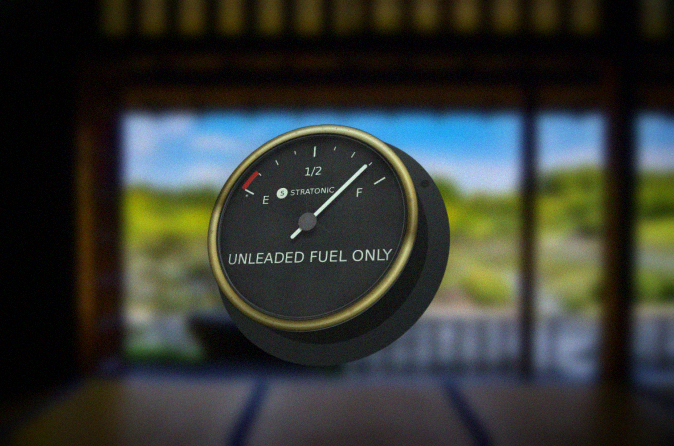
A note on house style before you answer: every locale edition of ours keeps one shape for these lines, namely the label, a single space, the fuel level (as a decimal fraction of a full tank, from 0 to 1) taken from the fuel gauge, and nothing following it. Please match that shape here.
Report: 0.875
